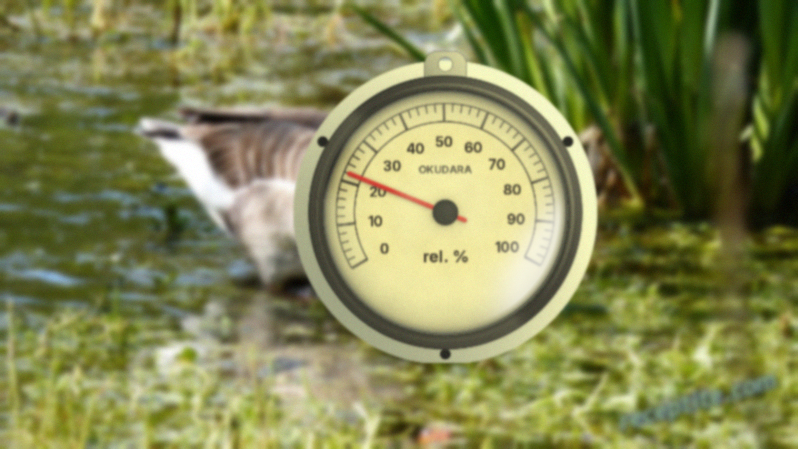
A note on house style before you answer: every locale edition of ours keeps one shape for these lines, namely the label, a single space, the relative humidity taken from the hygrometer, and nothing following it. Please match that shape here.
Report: 22 %
